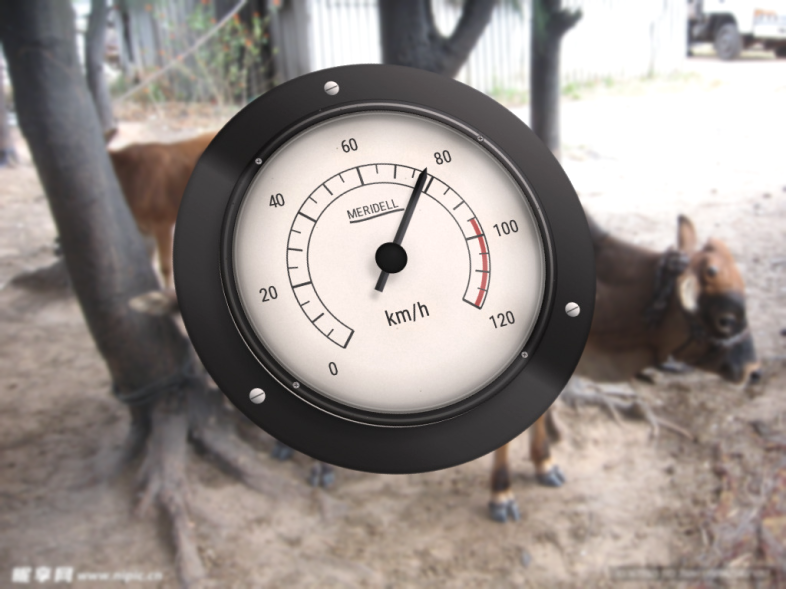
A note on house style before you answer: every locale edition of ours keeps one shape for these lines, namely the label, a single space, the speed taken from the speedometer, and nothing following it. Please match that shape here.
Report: 77.5 km/h
